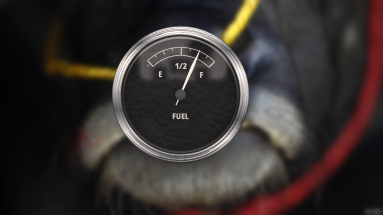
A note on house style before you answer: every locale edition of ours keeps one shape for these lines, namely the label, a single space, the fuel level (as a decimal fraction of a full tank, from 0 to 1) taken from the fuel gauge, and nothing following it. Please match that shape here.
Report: 0.75
